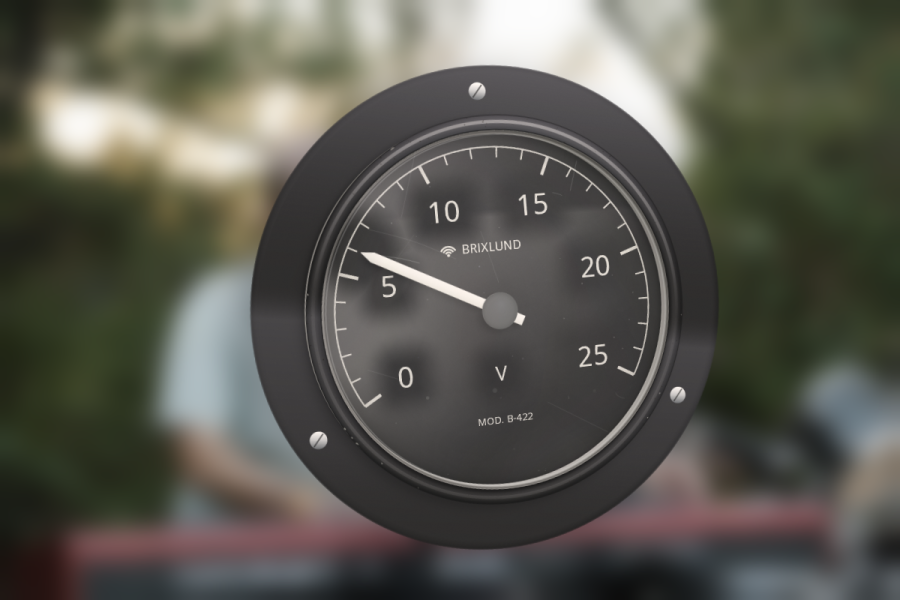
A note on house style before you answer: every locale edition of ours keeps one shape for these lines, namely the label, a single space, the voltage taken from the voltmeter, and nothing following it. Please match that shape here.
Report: 6 V
